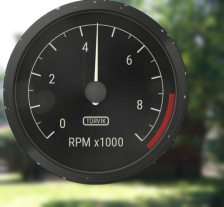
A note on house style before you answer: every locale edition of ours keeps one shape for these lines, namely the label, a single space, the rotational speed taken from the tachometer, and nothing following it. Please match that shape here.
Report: 4500 rpm
